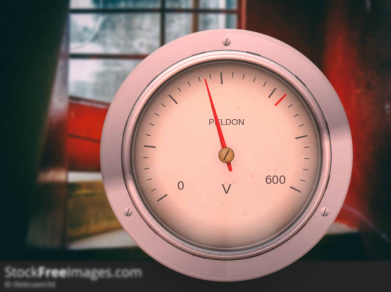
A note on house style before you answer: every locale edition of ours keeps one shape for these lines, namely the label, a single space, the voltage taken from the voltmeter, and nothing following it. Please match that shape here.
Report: 270 V
